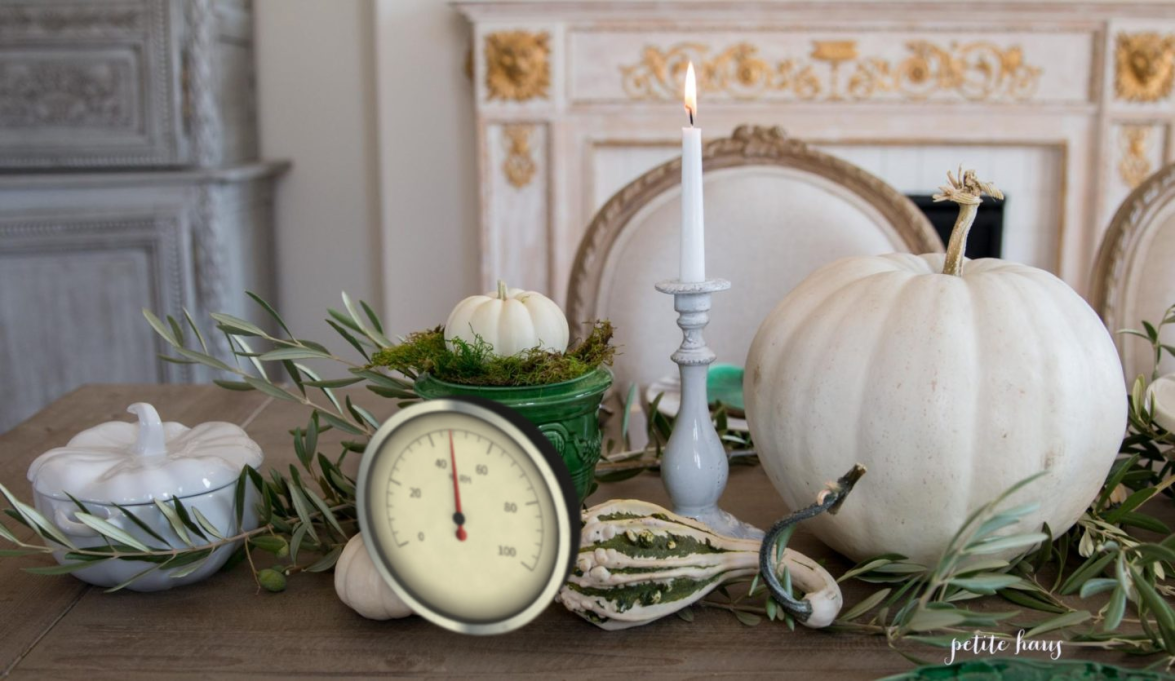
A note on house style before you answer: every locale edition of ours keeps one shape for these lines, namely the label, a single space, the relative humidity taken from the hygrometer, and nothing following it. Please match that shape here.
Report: 48 %
